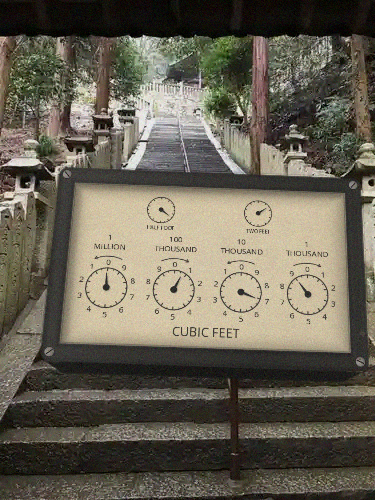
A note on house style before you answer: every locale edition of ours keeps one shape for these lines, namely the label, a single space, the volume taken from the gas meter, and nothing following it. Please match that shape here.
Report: 6900 ft³
